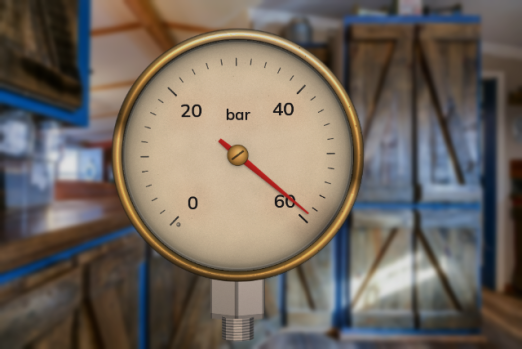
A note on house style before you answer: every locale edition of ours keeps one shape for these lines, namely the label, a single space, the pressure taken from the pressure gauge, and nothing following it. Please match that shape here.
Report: 59 bar
